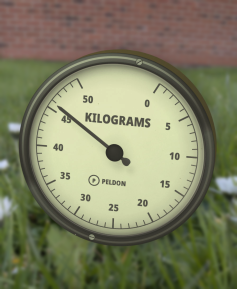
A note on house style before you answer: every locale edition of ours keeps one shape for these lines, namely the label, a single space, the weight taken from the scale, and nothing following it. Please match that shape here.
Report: 46 kg
